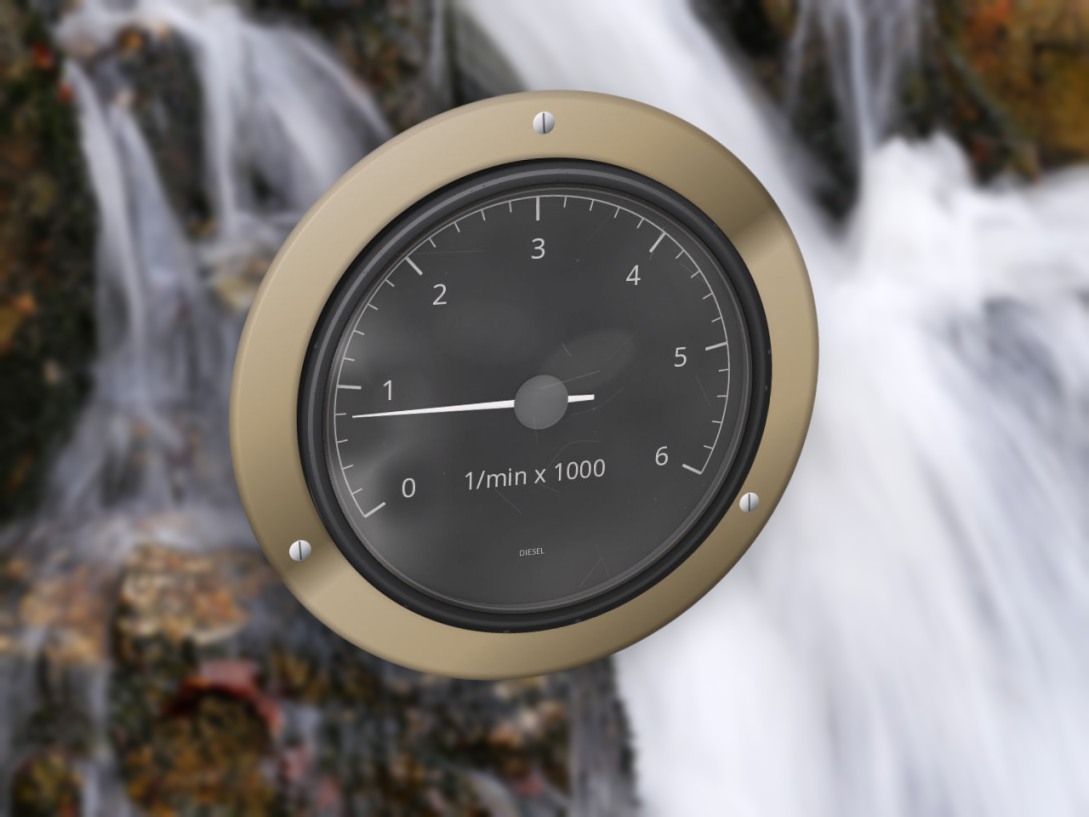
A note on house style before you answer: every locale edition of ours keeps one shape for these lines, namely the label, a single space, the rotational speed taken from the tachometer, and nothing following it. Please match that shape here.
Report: 800 rpm
